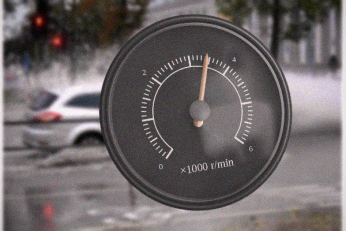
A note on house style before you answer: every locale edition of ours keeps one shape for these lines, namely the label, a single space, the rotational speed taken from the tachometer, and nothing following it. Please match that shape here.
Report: 3400 rpm
